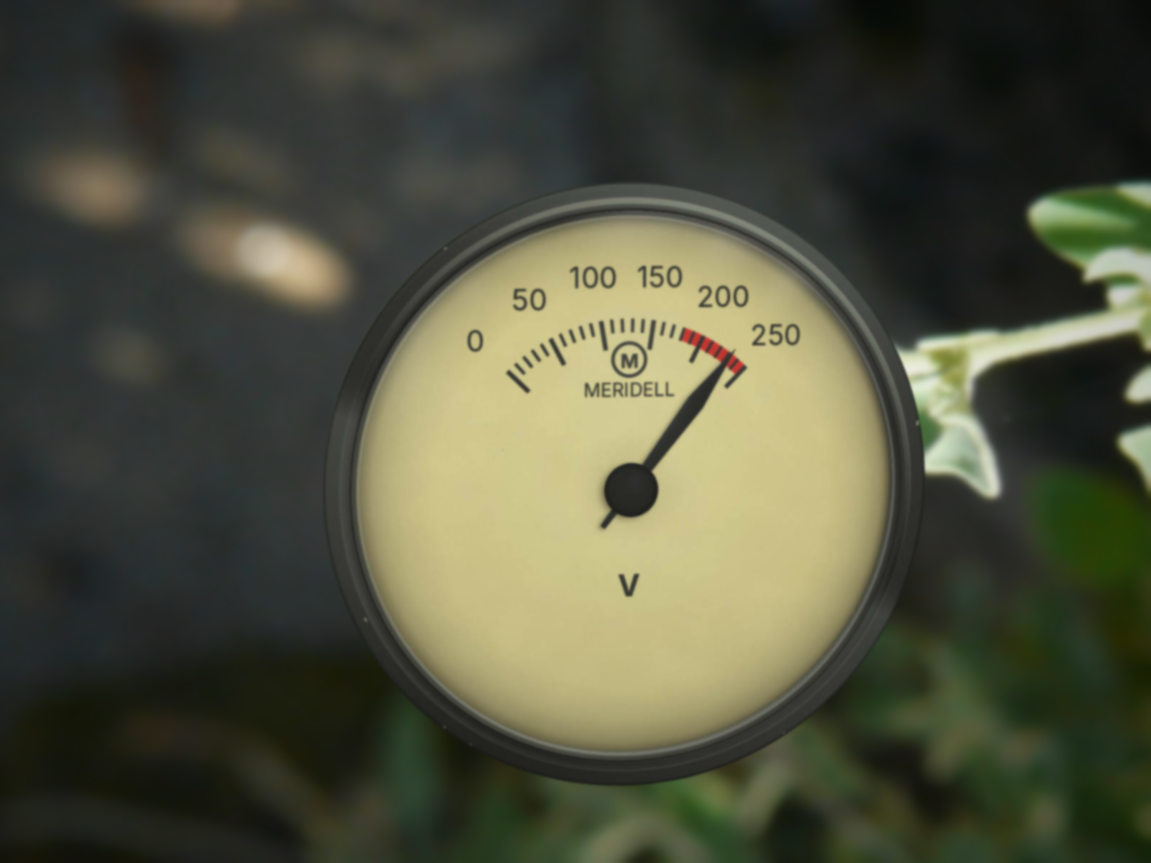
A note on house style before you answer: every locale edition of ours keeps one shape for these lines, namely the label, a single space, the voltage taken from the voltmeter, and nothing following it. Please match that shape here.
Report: 230 V
